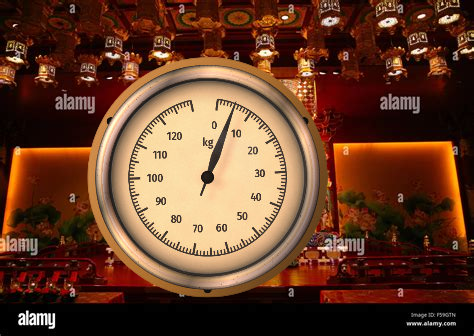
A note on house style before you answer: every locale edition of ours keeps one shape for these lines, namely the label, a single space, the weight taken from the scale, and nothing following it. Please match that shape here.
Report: 5 kg
